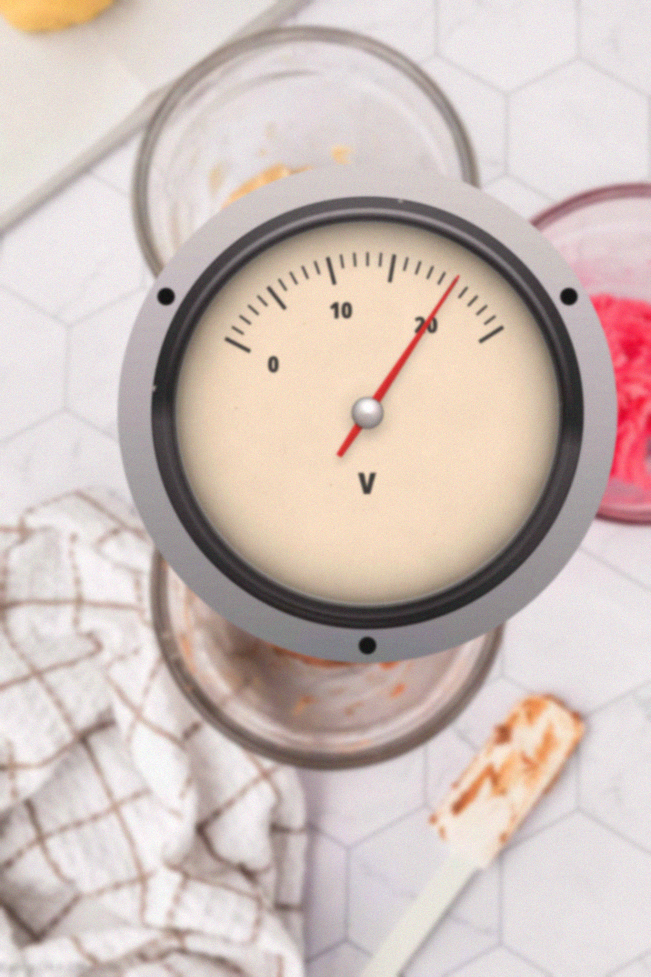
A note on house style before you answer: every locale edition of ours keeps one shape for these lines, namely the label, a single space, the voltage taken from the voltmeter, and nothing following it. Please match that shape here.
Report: 20 V
